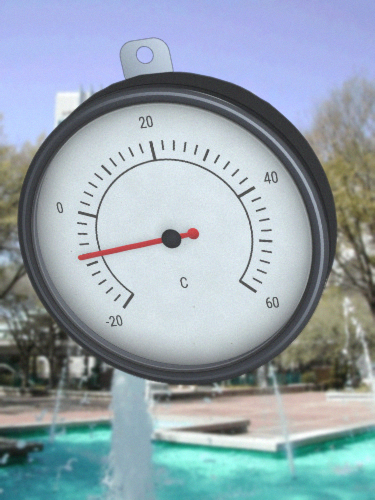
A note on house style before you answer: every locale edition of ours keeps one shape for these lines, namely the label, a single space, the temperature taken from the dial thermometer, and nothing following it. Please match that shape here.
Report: -8 °C
